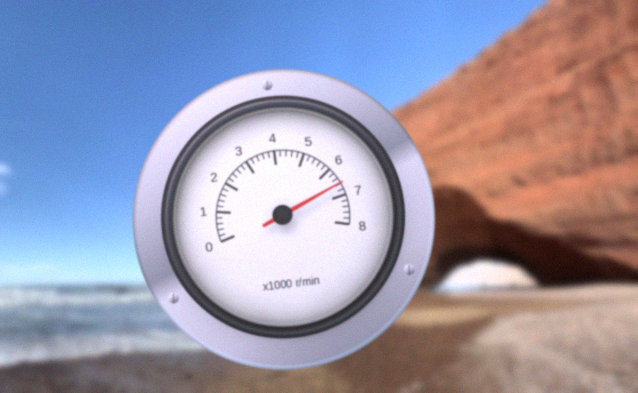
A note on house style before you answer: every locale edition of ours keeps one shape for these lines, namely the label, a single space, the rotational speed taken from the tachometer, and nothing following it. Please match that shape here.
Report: 6600 rpm
